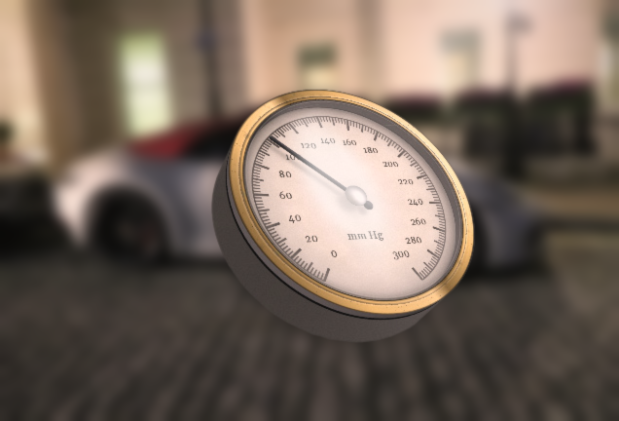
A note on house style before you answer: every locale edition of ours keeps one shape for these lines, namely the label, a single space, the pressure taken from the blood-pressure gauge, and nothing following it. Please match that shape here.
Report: 100 mmHg
